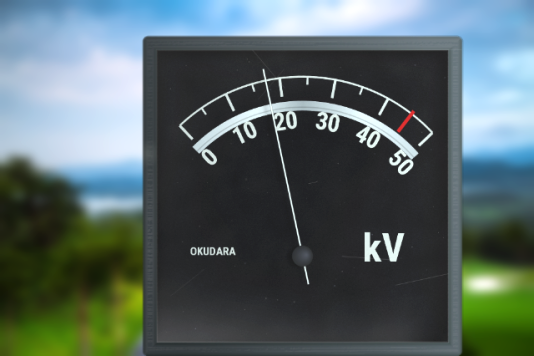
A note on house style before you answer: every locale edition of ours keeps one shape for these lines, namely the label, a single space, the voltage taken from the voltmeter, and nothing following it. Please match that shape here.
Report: 17.5 kV
